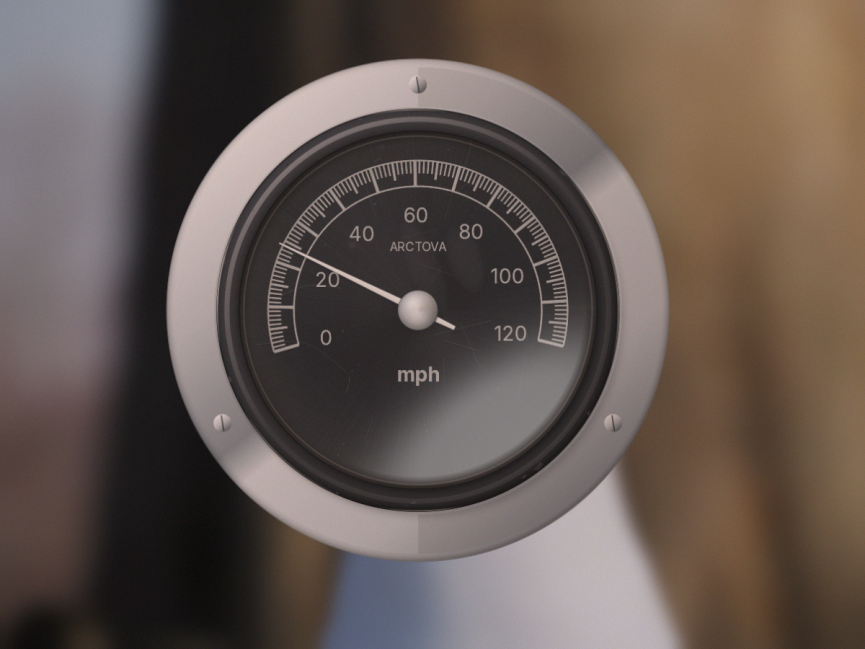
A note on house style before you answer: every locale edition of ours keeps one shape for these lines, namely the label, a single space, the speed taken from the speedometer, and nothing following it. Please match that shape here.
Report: 24 mph
